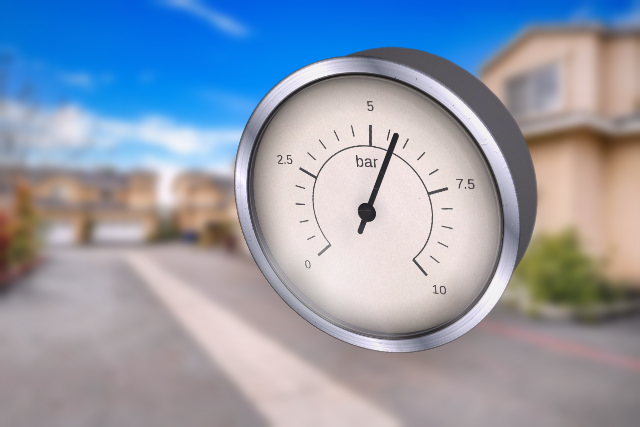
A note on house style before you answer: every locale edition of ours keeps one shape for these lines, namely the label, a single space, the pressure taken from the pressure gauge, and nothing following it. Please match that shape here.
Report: 5.75 bar
